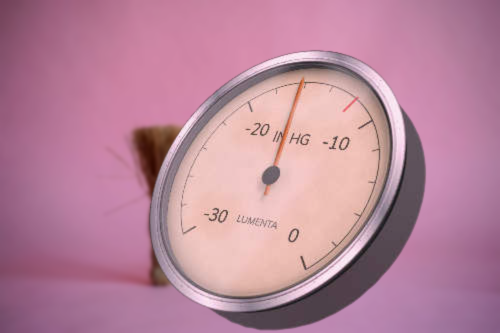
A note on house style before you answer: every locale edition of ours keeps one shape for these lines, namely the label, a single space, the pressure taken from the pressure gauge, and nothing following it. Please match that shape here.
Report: -16 inHg
